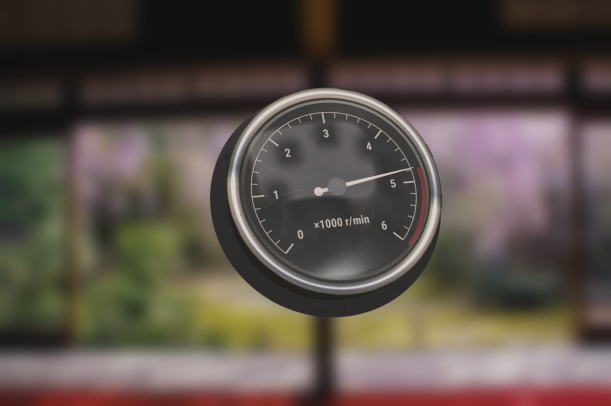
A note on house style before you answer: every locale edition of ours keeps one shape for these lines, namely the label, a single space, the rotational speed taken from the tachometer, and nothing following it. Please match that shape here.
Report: 4800 rpm
